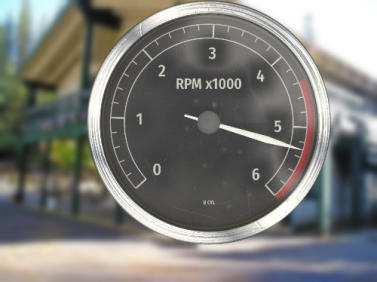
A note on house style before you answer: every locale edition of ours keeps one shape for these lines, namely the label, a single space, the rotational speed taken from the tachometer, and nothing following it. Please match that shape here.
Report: 5300 rpm
